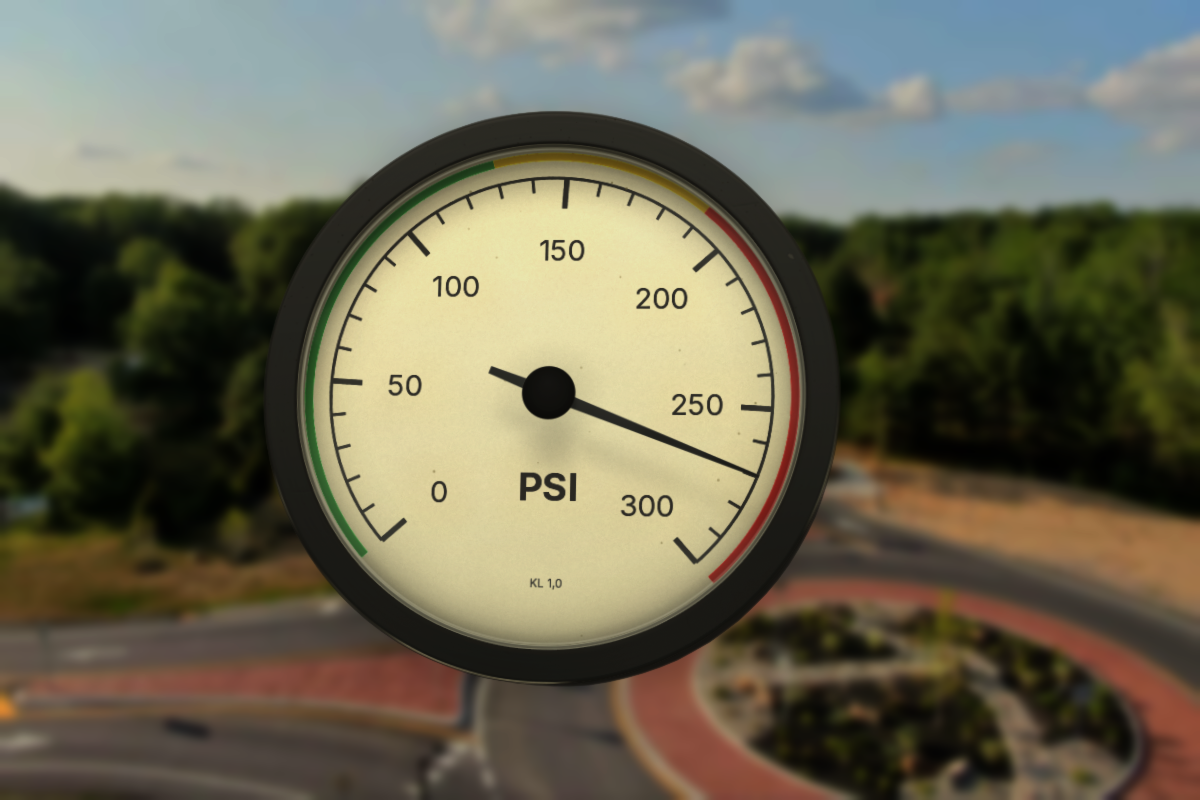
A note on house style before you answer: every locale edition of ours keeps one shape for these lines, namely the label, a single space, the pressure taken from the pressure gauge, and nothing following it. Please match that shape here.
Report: 270 psi
